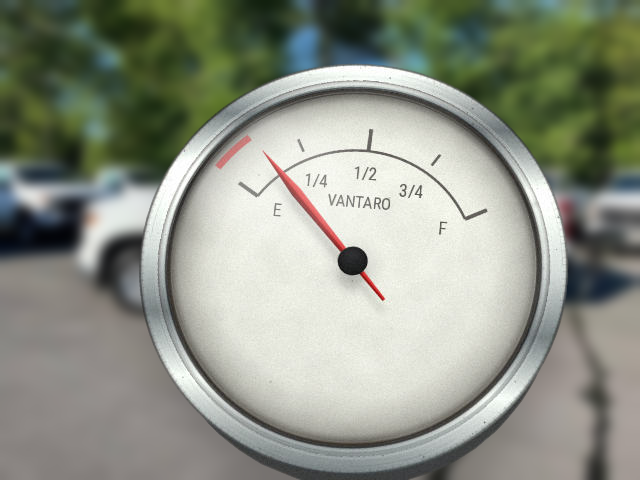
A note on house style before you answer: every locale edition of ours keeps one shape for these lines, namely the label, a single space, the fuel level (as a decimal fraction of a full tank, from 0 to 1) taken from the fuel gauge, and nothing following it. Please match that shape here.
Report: 0.125
